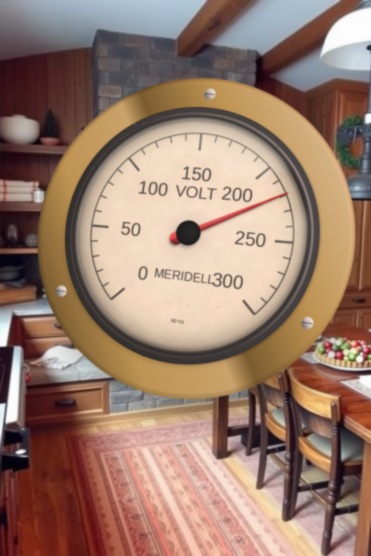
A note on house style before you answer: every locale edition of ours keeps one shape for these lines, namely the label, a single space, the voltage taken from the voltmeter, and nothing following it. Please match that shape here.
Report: 220 V
